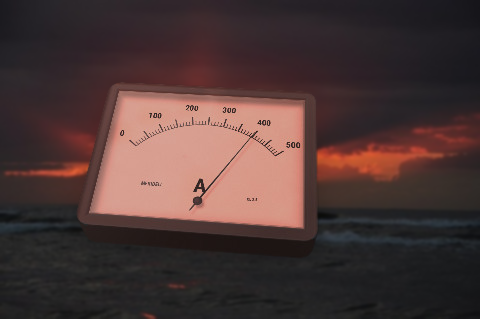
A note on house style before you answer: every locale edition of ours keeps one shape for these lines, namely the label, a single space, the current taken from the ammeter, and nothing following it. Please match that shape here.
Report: 400 A
